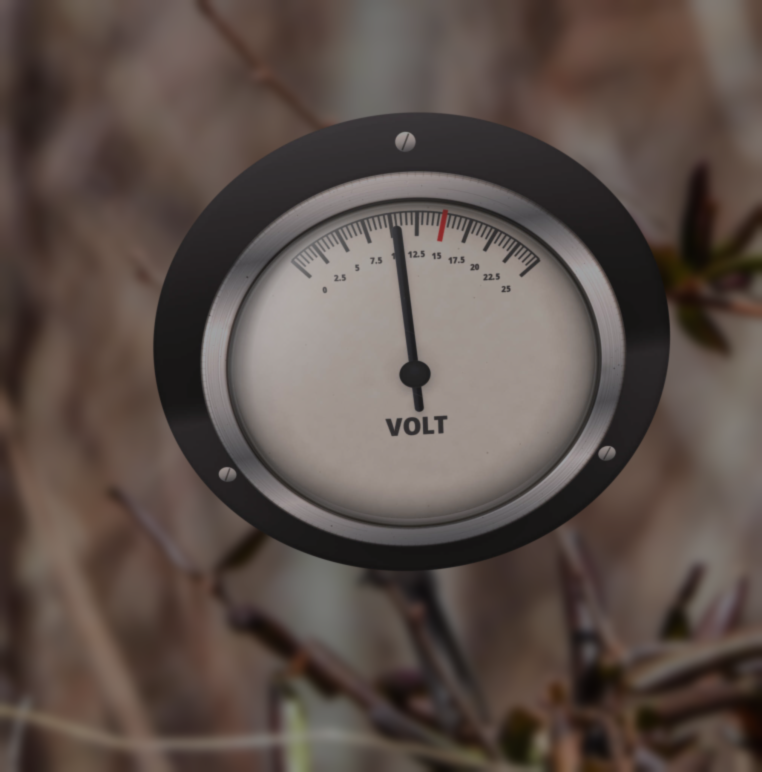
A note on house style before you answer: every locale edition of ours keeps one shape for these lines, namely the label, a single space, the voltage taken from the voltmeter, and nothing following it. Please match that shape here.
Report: 10.5 V
